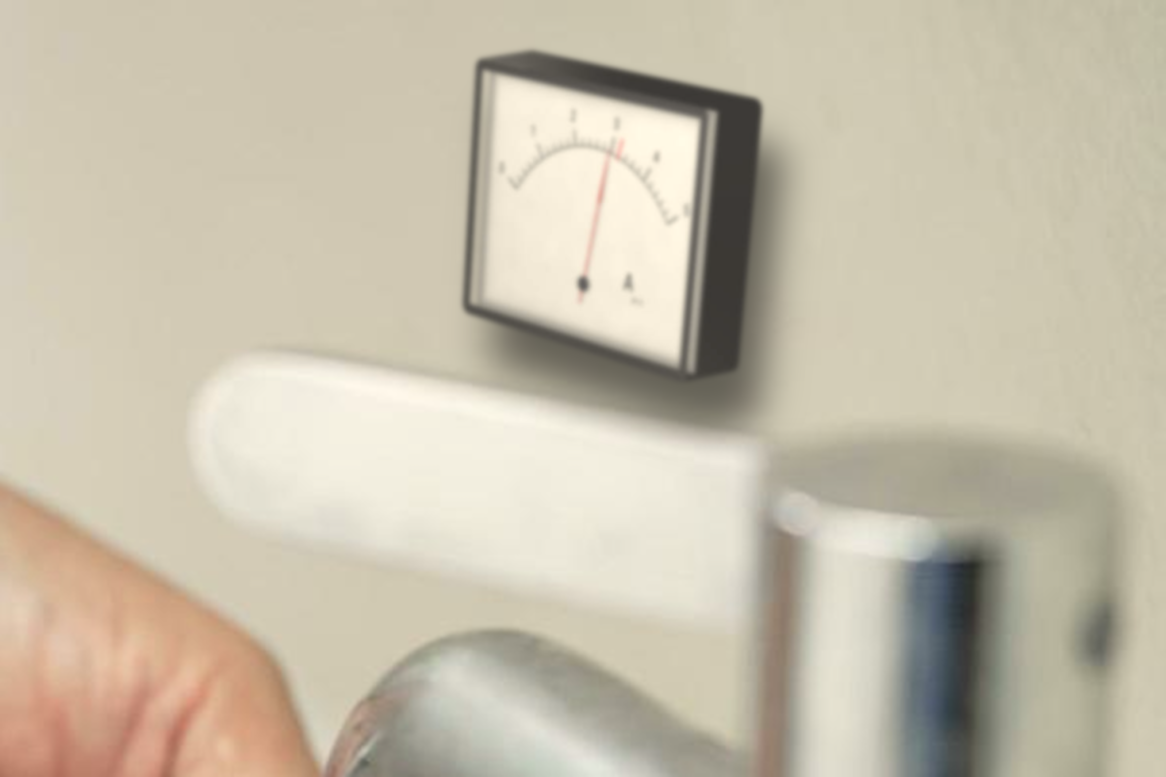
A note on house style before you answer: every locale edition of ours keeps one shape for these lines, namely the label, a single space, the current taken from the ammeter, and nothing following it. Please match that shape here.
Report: 3 A
